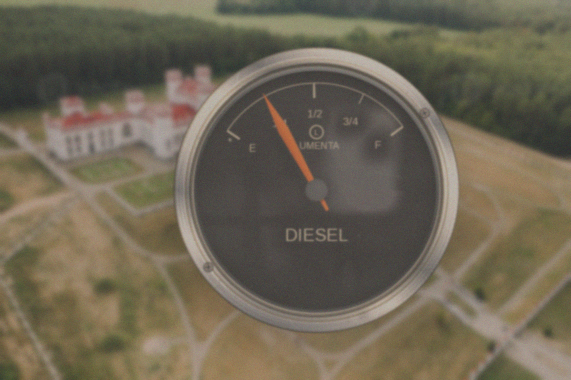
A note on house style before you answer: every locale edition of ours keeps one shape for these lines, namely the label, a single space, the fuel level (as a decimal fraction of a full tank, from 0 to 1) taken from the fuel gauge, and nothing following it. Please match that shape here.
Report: 0.25
